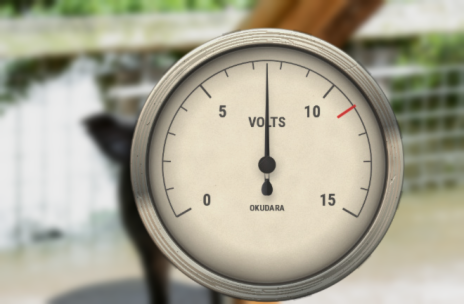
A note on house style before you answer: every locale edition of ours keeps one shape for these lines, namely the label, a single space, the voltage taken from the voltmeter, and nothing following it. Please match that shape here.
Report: 7.5 V
